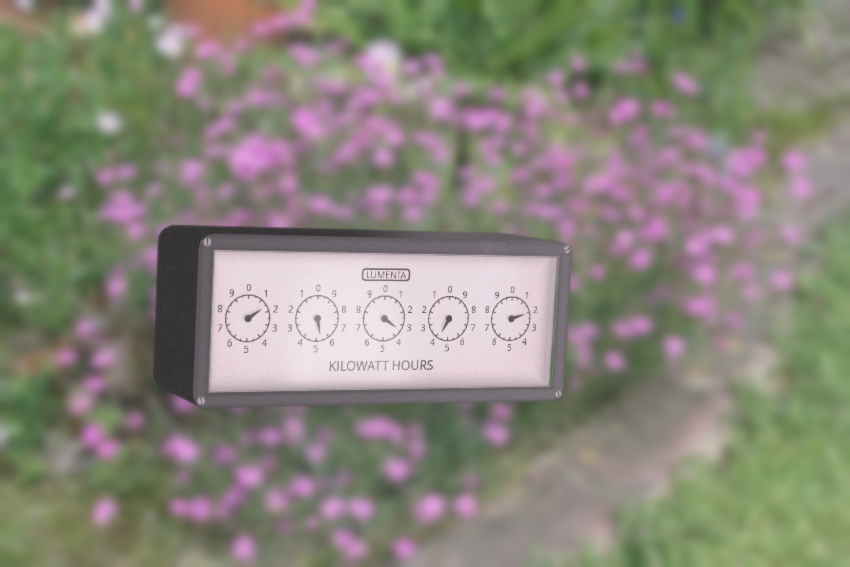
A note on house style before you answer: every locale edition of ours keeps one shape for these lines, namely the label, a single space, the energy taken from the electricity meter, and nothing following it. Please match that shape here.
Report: 15342 kWh
